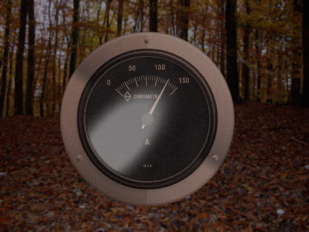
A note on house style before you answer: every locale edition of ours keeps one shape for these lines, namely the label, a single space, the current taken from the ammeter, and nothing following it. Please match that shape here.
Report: 125 A
